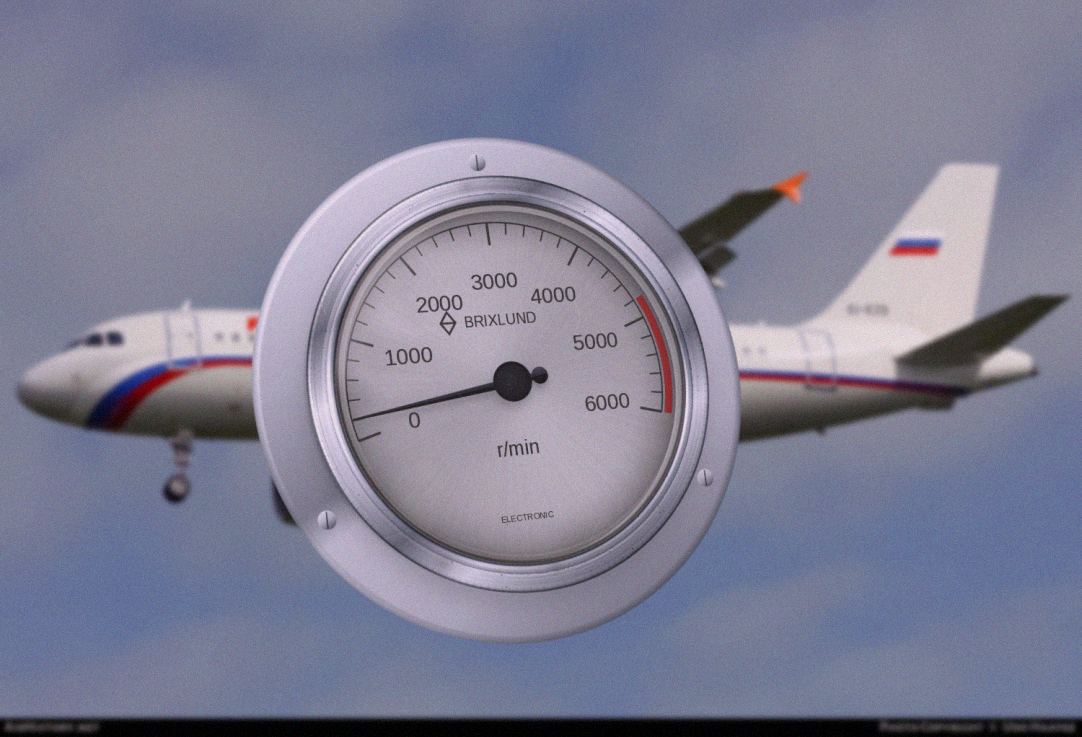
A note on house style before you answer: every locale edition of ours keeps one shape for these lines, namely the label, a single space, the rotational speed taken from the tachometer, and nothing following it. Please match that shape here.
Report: 200 rpm
